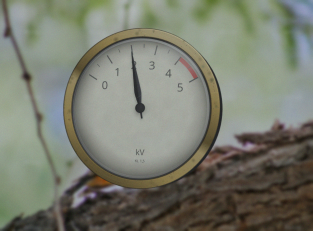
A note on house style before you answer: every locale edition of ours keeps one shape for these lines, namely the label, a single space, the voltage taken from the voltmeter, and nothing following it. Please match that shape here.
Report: 2 kV
